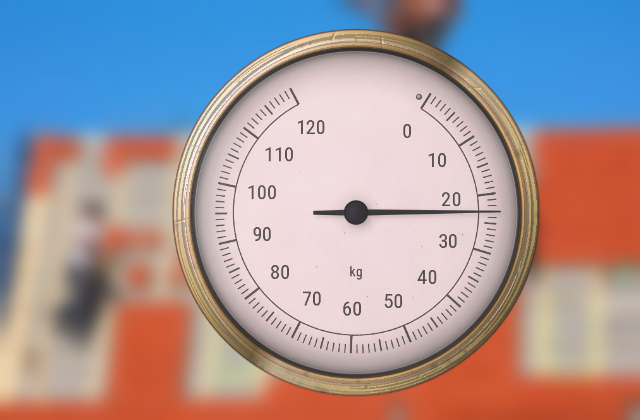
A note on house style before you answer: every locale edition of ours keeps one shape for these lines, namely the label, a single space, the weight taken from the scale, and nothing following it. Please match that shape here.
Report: 23 kg
